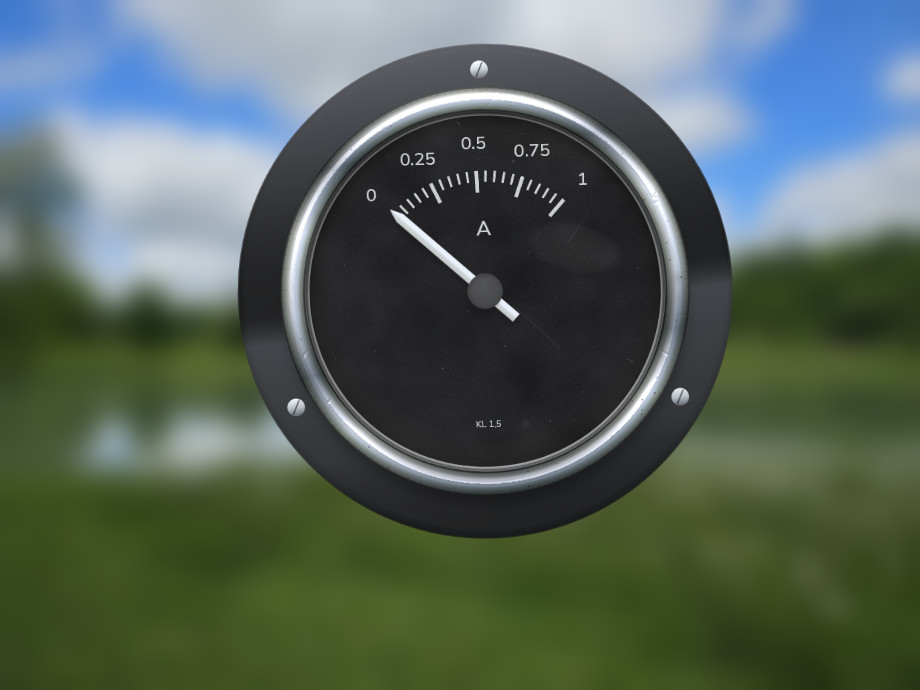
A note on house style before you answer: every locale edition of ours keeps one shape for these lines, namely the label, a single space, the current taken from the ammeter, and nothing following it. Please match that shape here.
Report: 0 A
